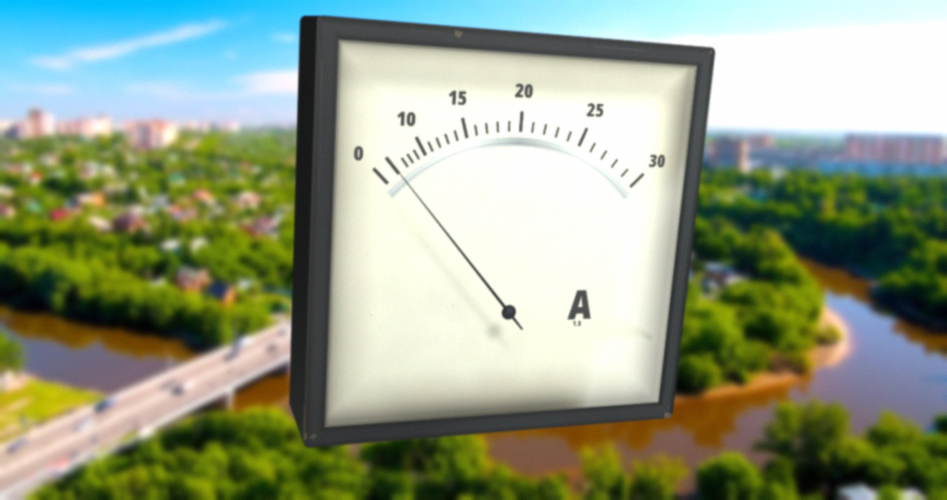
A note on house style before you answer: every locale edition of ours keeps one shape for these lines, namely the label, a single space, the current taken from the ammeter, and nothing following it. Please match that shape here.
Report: 5 A
